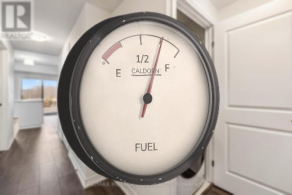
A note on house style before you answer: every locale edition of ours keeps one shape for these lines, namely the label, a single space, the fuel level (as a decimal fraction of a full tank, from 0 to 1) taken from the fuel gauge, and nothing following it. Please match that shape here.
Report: 0.75
